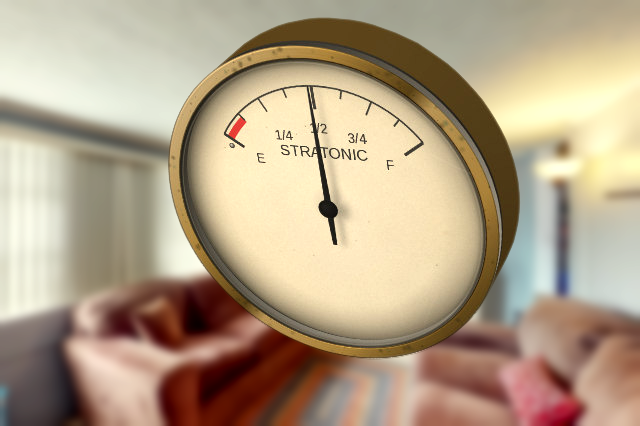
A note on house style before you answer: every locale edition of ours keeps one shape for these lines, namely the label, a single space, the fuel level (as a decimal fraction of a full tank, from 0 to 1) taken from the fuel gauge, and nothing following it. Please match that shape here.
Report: 0.5
